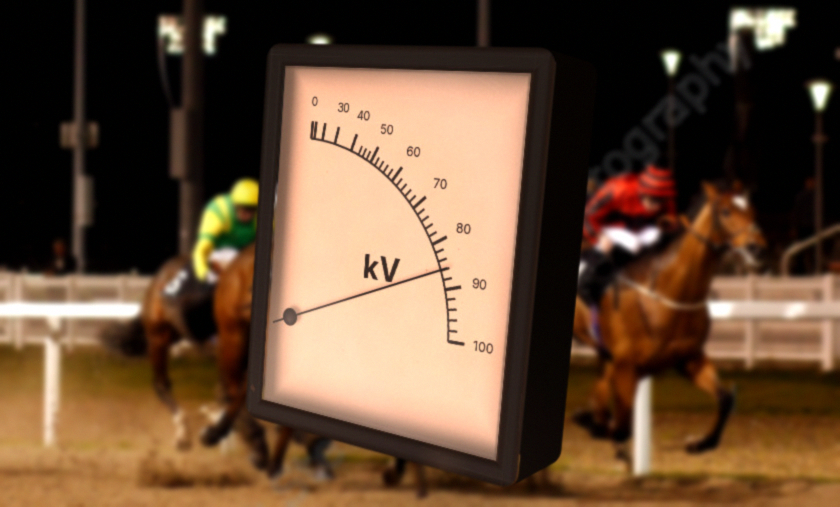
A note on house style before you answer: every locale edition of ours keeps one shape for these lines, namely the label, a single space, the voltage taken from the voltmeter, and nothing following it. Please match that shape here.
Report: 86 kV
